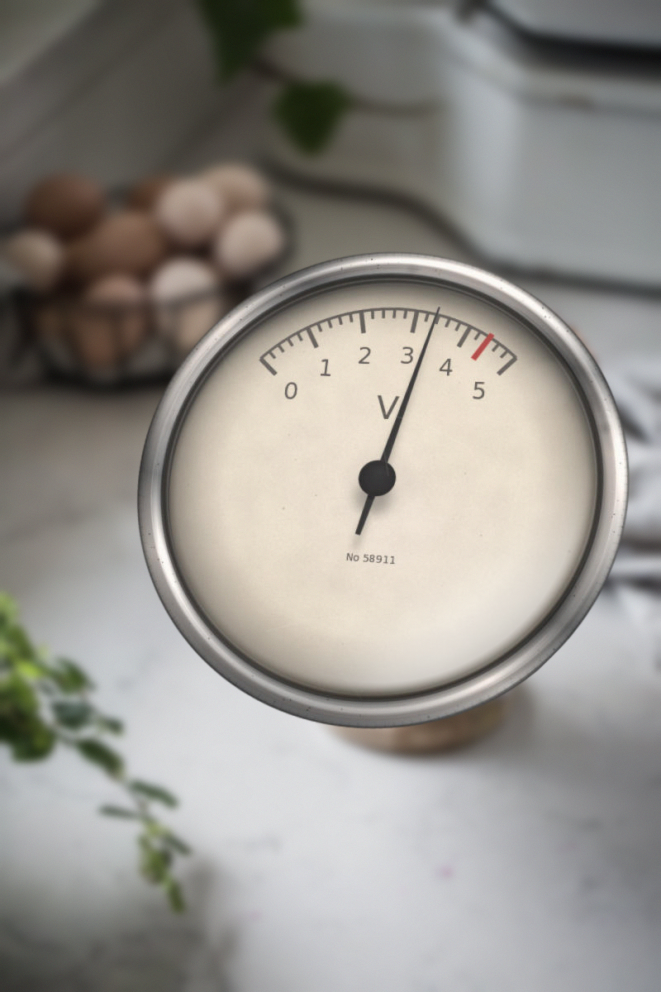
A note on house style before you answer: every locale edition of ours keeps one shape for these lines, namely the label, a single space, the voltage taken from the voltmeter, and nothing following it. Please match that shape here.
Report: 3.4 V
